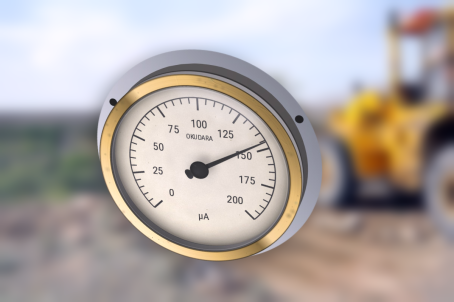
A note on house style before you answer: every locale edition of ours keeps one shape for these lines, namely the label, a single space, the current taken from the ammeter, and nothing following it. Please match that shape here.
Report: 145 µA
